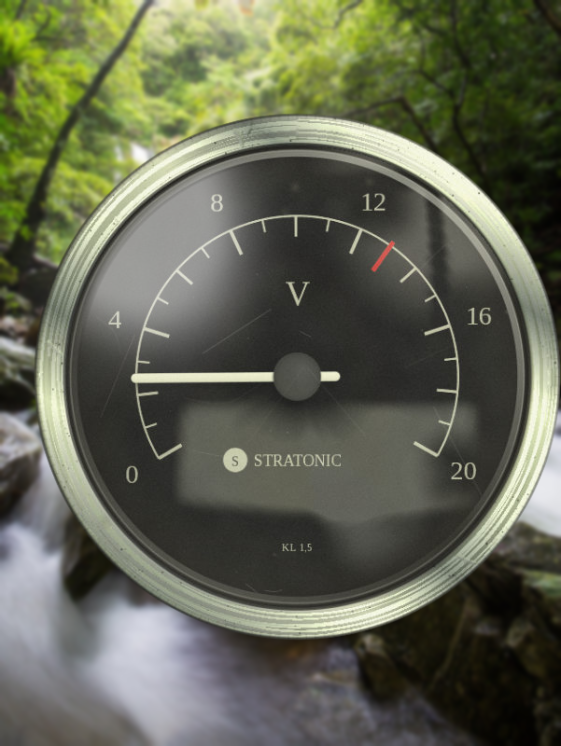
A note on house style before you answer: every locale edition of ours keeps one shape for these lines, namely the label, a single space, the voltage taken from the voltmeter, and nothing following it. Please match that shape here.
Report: 2.5 V
